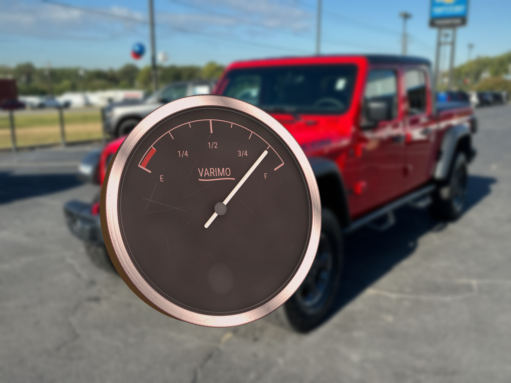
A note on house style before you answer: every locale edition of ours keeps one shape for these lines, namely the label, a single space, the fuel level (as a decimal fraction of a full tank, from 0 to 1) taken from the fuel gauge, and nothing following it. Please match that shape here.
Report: 0.875
